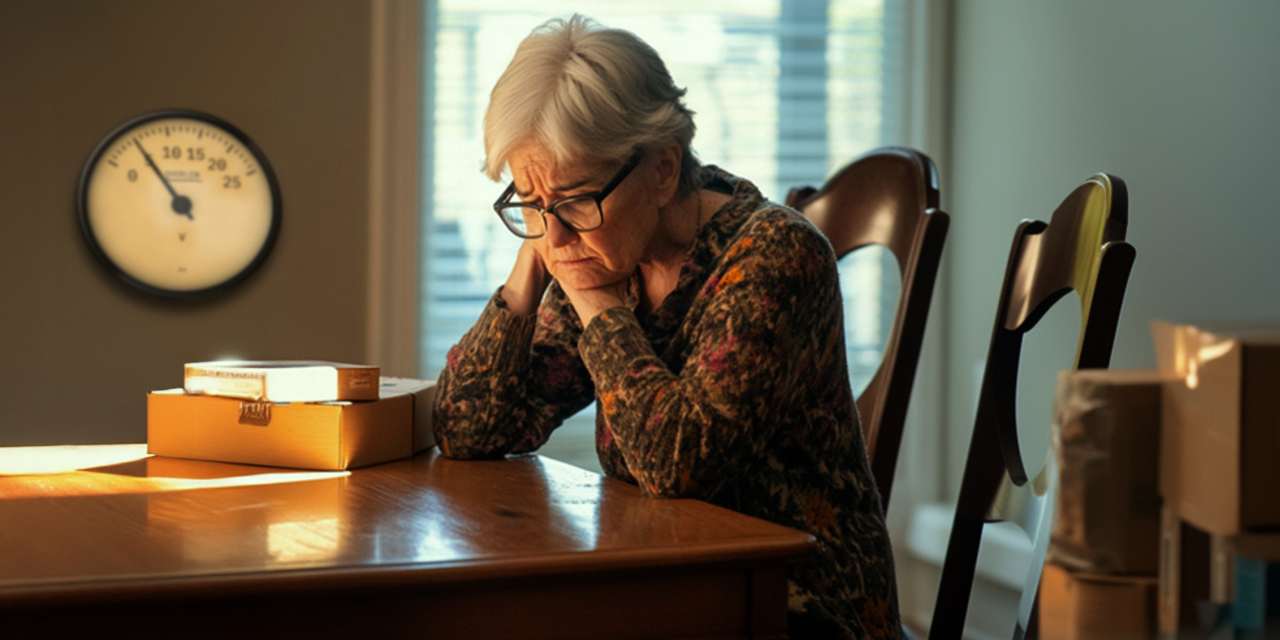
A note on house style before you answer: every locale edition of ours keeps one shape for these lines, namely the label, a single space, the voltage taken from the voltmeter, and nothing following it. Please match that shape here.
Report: 5 V
